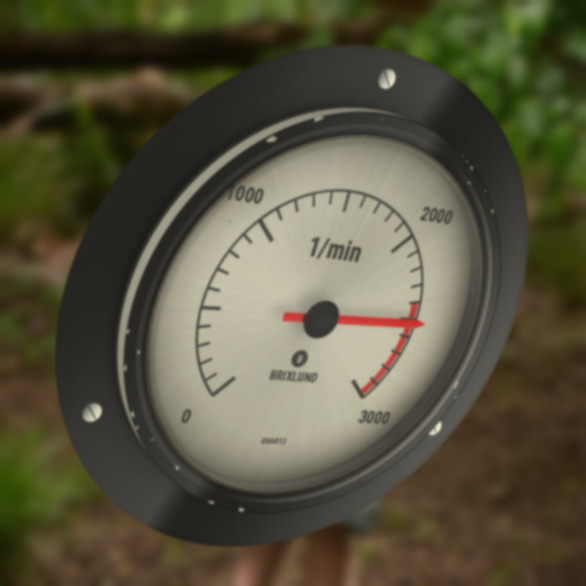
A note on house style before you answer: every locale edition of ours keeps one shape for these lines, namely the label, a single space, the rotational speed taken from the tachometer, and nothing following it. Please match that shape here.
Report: 2500 rpm
